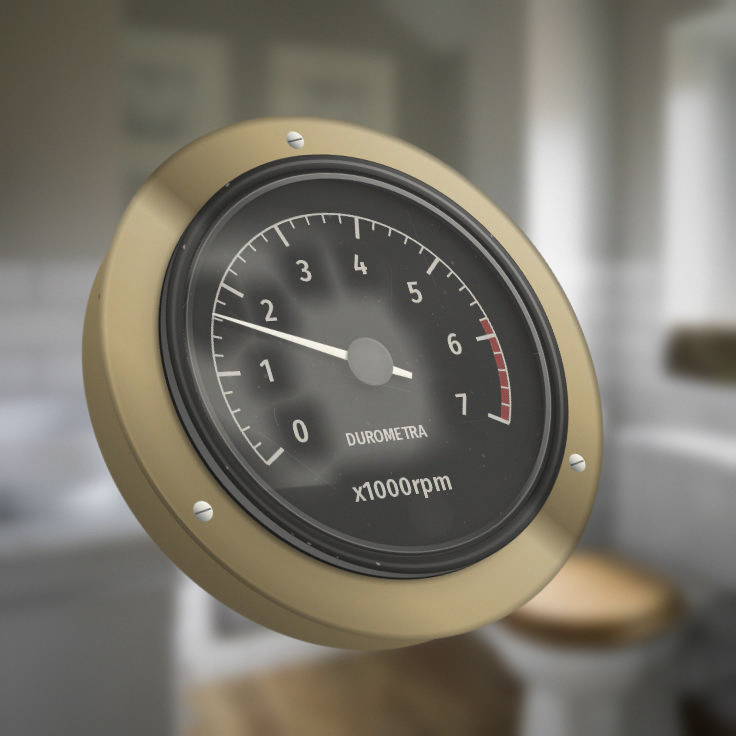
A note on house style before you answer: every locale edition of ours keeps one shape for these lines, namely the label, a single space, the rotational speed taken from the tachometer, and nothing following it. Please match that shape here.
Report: 1600 rpm
